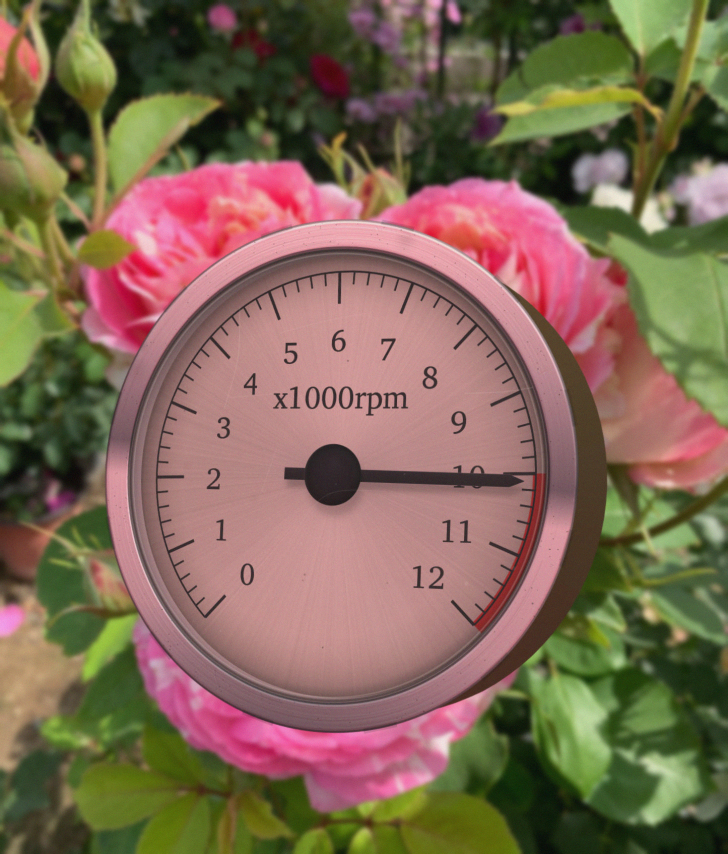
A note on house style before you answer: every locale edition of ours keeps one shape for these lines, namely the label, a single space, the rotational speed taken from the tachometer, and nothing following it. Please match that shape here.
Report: 10100 rpm
